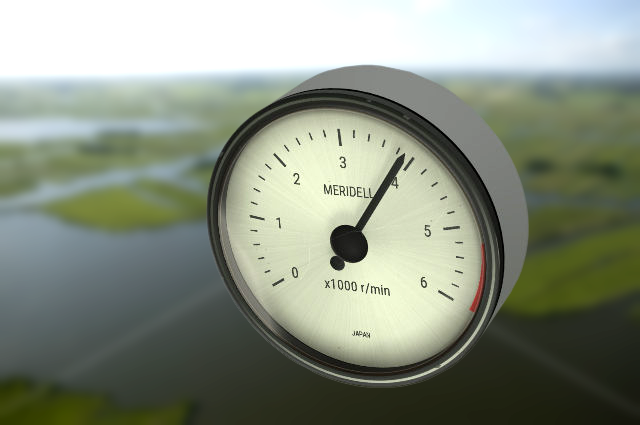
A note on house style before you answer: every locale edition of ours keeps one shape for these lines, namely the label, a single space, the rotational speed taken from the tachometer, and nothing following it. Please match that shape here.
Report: 3900 rpm
